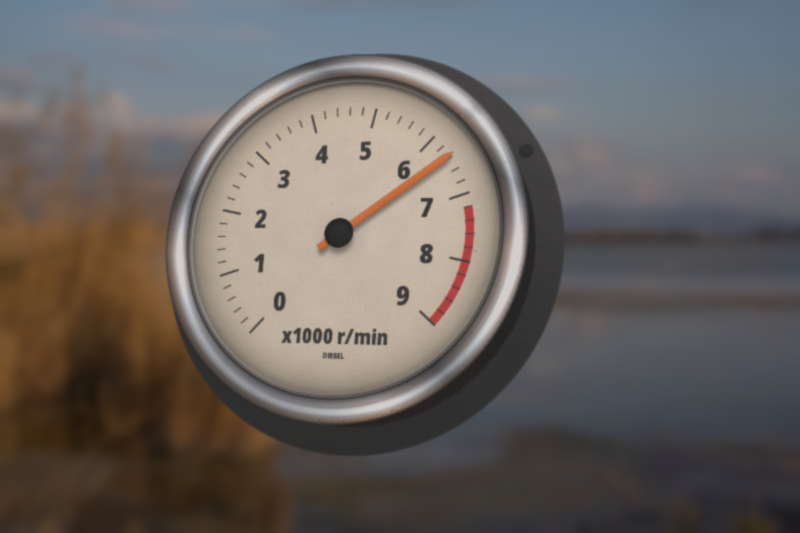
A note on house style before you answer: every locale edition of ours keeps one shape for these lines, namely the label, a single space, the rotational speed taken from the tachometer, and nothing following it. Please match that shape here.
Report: 6400 rpm
